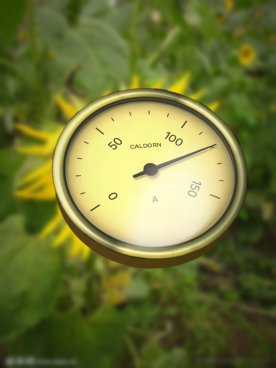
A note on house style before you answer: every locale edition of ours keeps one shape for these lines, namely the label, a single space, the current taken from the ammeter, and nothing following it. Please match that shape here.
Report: 120 A
